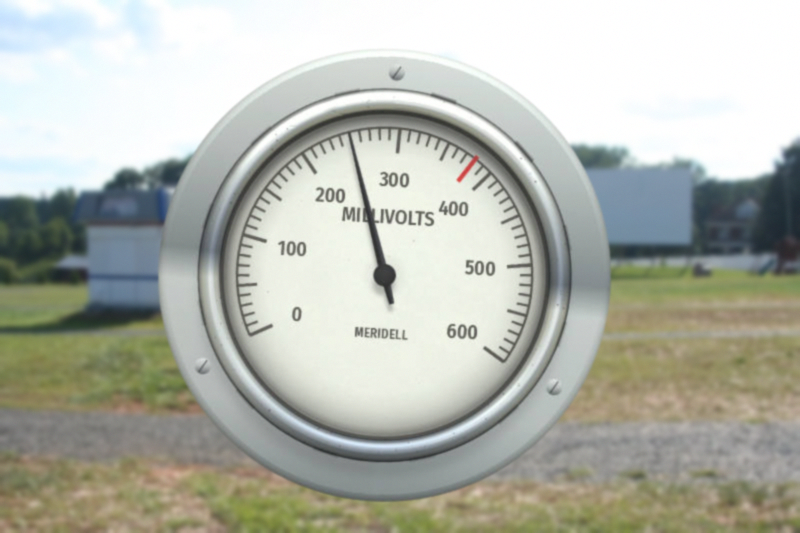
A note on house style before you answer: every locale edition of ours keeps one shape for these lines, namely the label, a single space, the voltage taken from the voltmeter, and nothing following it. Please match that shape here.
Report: 250 mV
